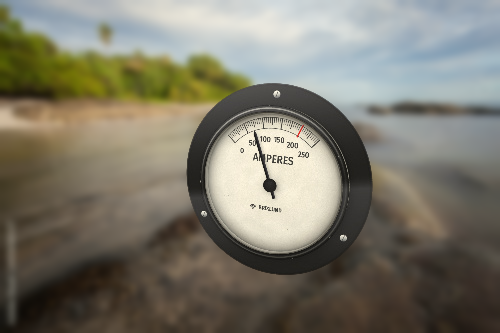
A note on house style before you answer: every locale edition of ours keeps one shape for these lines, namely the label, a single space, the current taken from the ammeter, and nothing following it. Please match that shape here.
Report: 75 A
